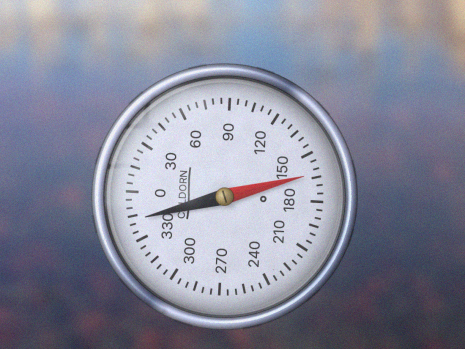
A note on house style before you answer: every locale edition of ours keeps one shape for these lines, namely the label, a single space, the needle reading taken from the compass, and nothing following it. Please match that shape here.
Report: 162.5 °
